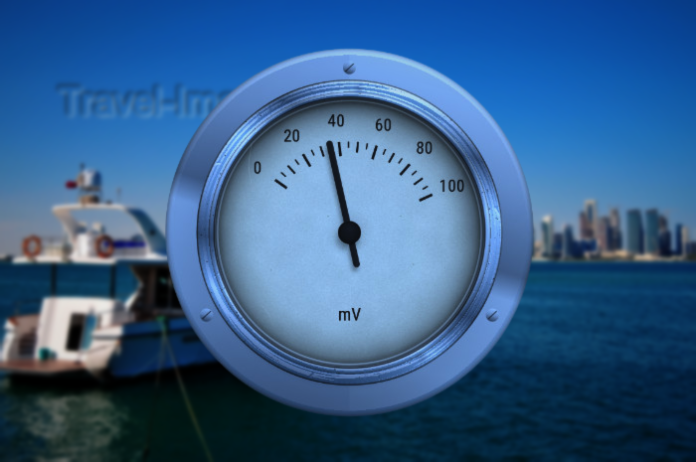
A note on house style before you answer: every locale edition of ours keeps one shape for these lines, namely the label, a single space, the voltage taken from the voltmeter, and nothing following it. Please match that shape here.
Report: 35 mV
